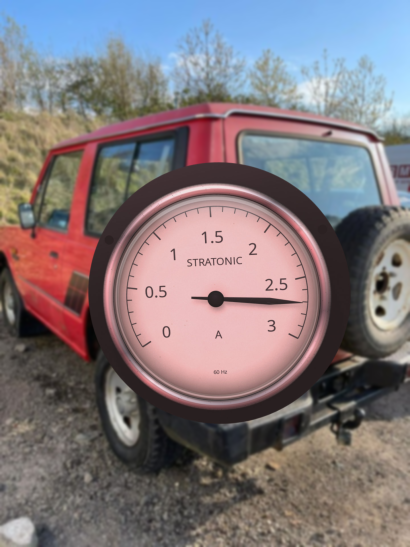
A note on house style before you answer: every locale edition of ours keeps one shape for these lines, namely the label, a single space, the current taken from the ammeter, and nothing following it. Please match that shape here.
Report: 2.7 A
